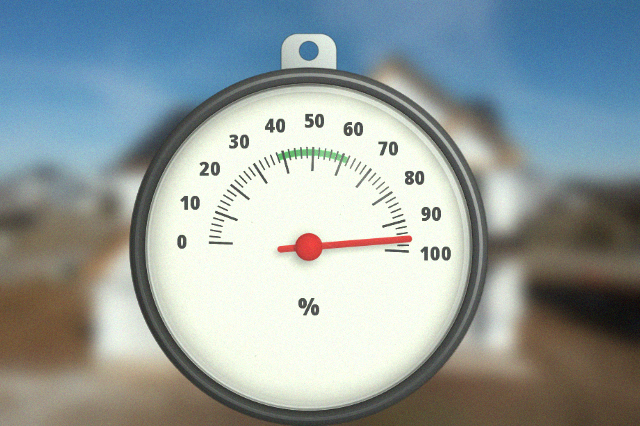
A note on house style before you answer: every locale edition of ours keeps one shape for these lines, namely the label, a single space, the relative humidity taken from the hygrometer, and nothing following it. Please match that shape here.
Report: 96 %
